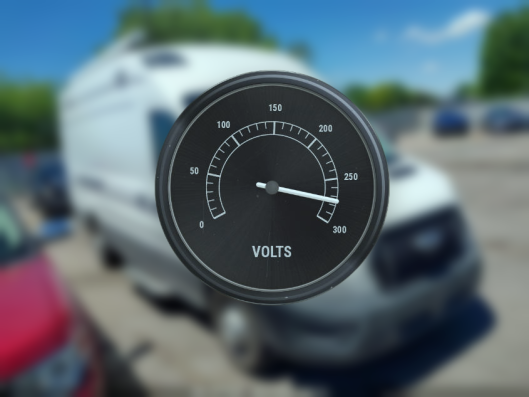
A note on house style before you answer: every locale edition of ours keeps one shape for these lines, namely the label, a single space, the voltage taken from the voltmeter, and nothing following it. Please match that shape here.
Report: 275 V
